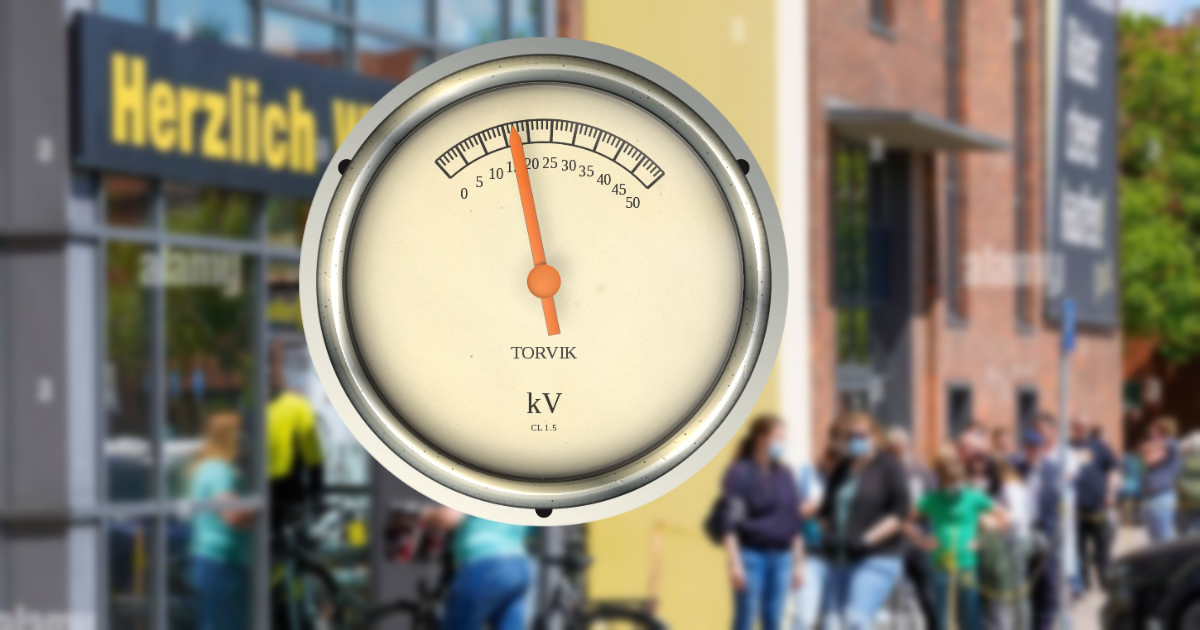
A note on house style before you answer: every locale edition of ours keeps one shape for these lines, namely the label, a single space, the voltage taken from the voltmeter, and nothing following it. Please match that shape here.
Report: 17 kV
